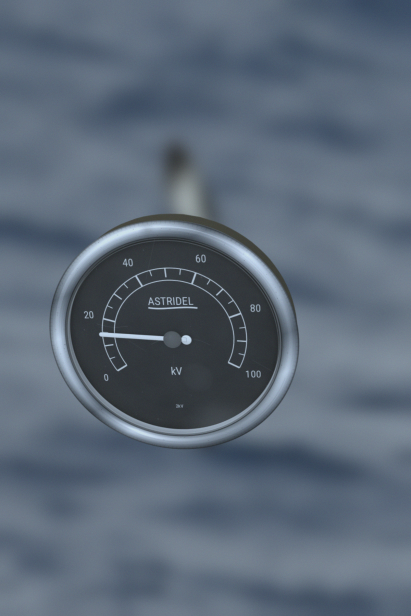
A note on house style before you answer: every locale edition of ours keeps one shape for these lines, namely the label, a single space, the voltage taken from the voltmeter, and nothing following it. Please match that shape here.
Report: 15 kV
